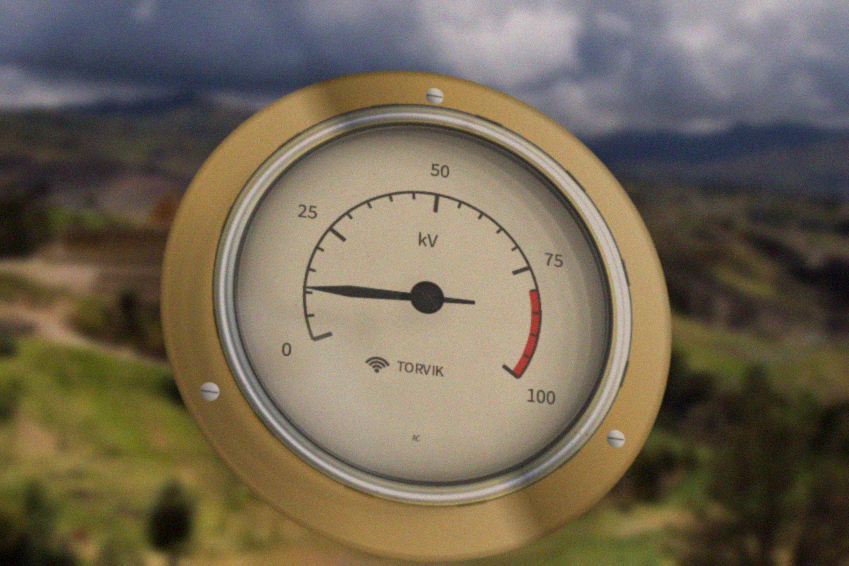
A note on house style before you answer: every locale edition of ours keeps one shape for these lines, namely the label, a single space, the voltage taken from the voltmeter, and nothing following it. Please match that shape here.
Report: 10 kV
